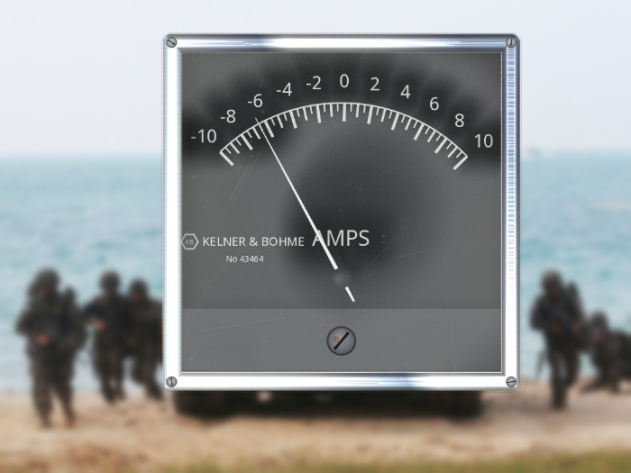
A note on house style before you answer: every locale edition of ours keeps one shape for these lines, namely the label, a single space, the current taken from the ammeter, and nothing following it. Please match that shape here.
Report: -6.5 A
